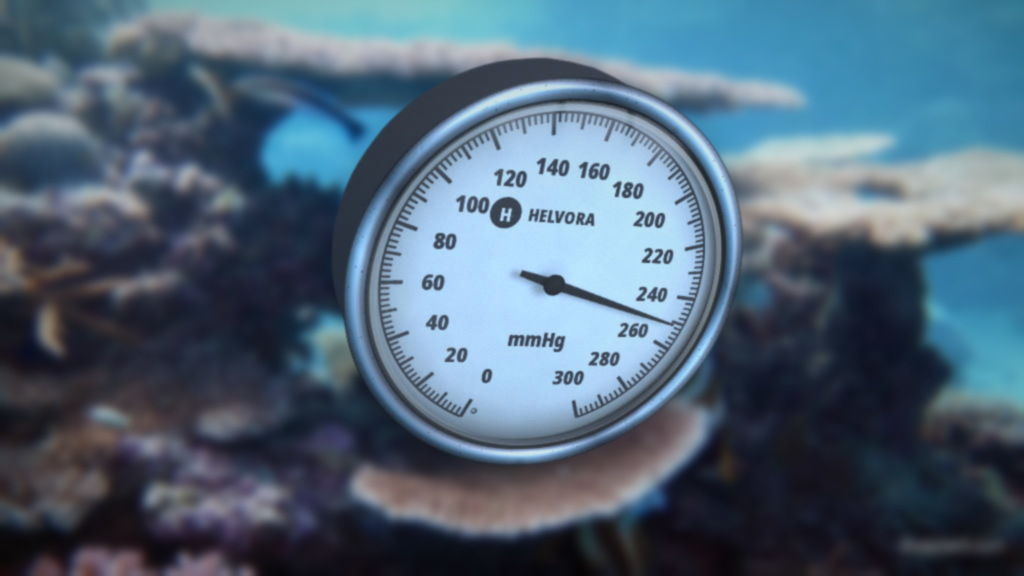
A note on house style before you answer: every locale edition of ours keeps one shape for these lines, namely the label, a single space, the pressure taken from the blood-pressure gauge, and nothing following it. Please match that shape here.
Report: 250 mmHg
